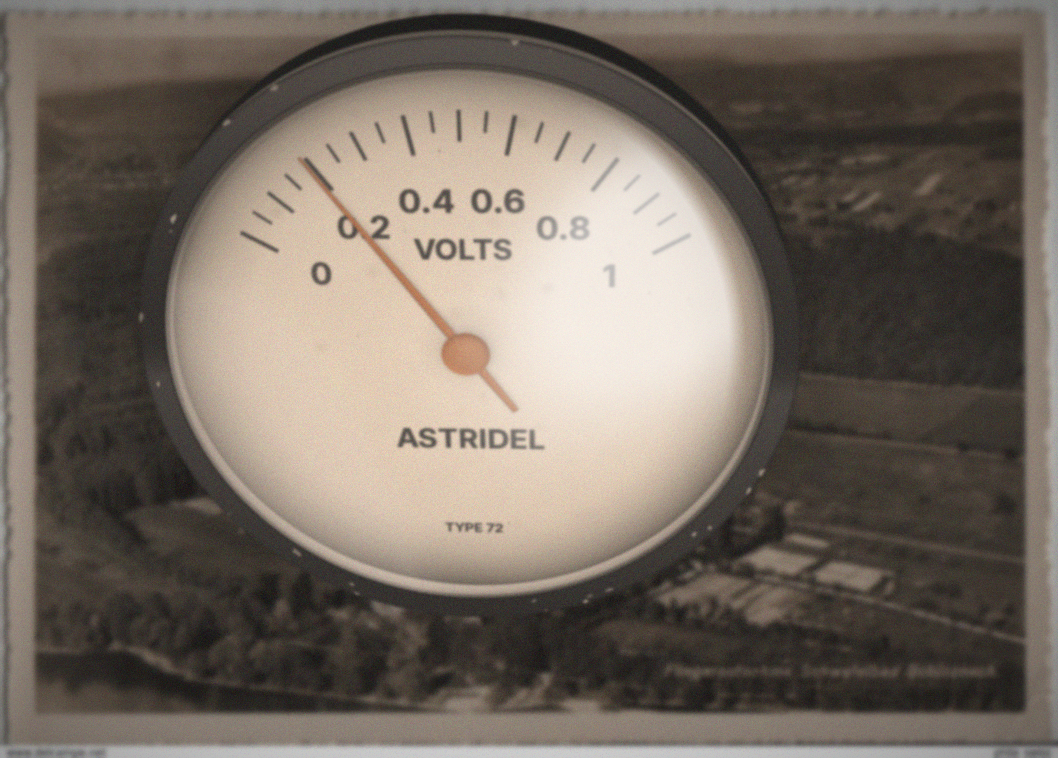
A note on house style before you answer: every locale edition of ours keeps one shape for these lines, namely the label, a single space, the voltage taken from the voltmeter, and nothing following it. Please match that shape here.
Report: 0.2 V
